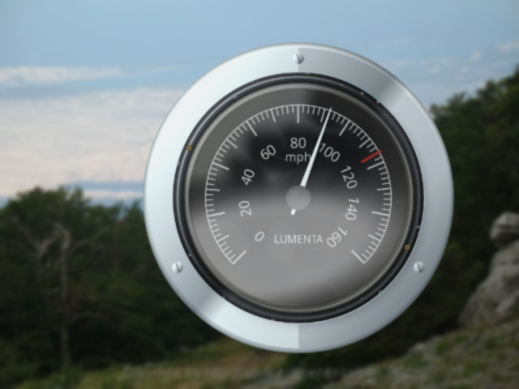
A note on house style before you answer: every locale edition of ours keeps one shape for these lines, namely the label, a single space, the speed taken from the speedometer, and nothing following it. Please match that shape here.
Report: 92 mph
